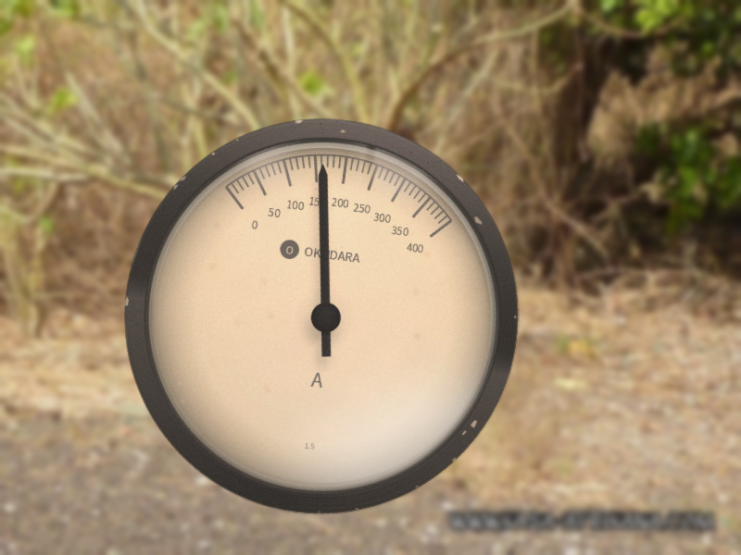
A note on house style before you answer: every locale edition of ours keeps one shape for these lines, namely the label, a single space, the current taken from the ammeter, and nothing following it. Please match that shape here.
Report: 160 A
